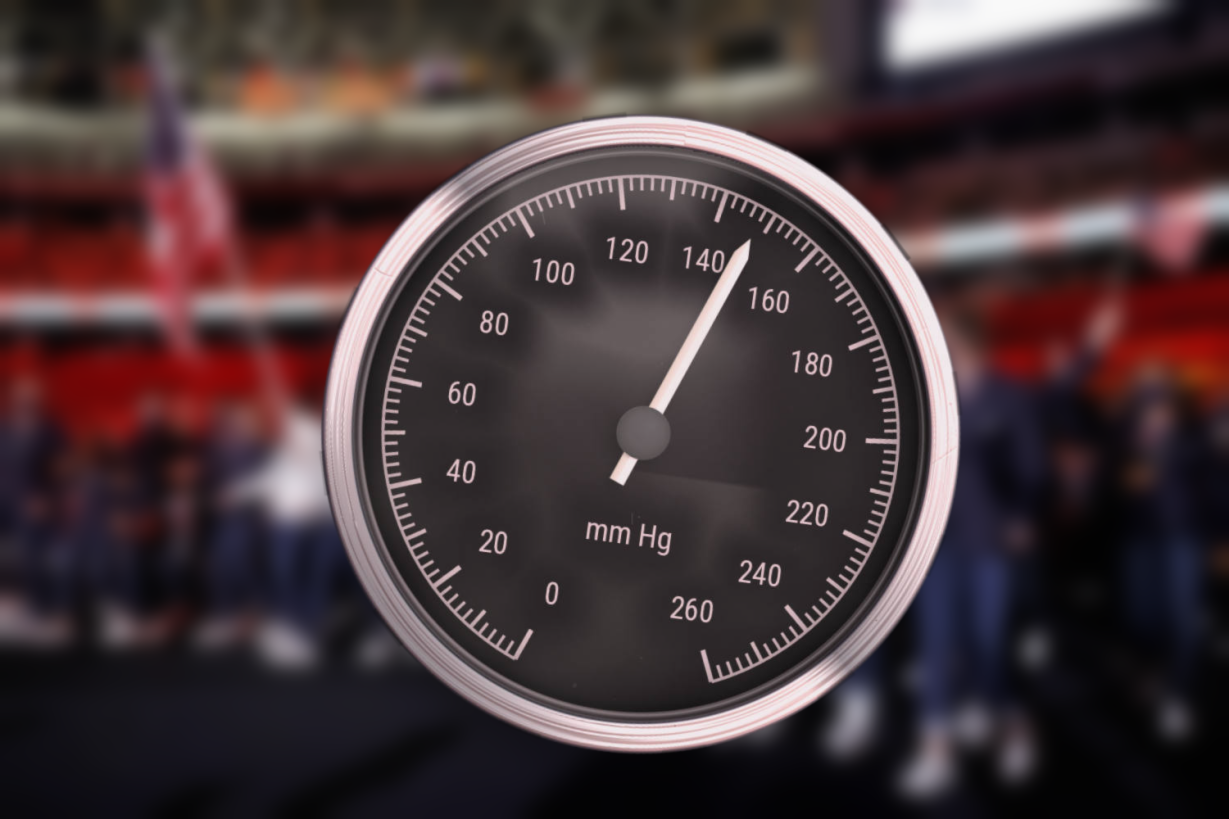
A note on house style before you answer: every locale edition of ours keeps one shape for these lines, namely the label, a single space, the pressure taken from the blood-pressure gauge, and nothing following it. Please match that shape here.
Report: 148 mmHg
